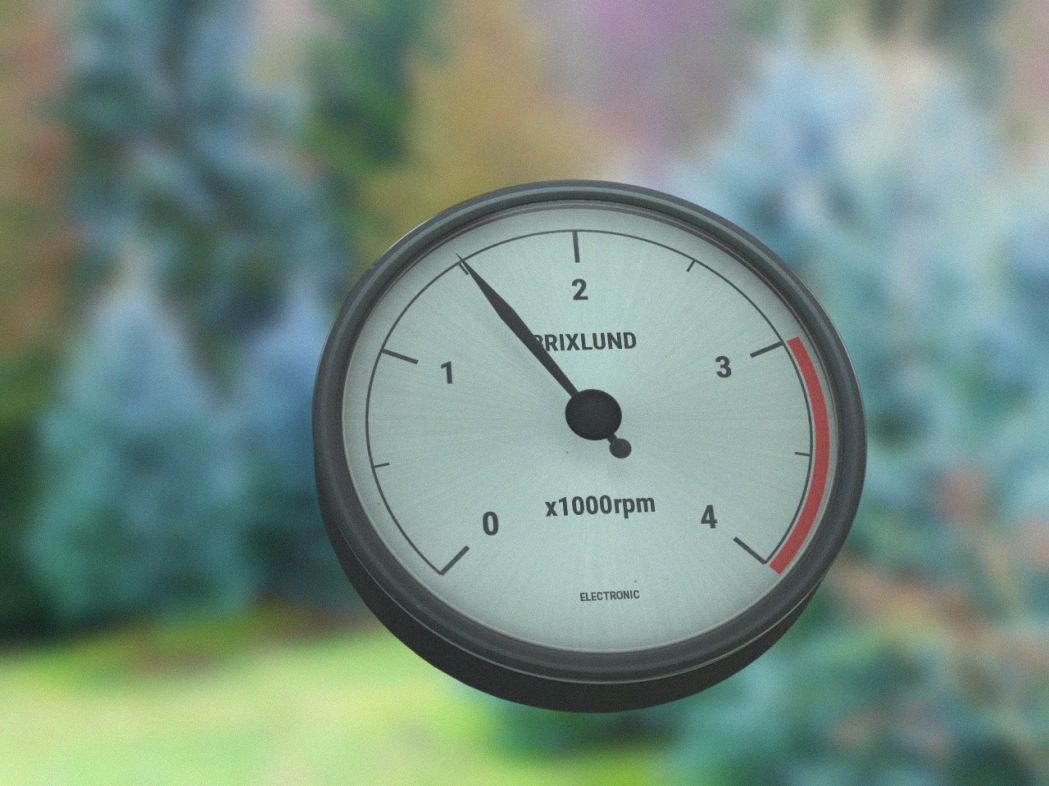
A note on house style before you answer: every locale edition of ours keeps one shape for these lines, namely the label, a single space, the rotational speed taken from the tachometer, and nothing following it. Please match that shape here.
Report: 1500 rpm
